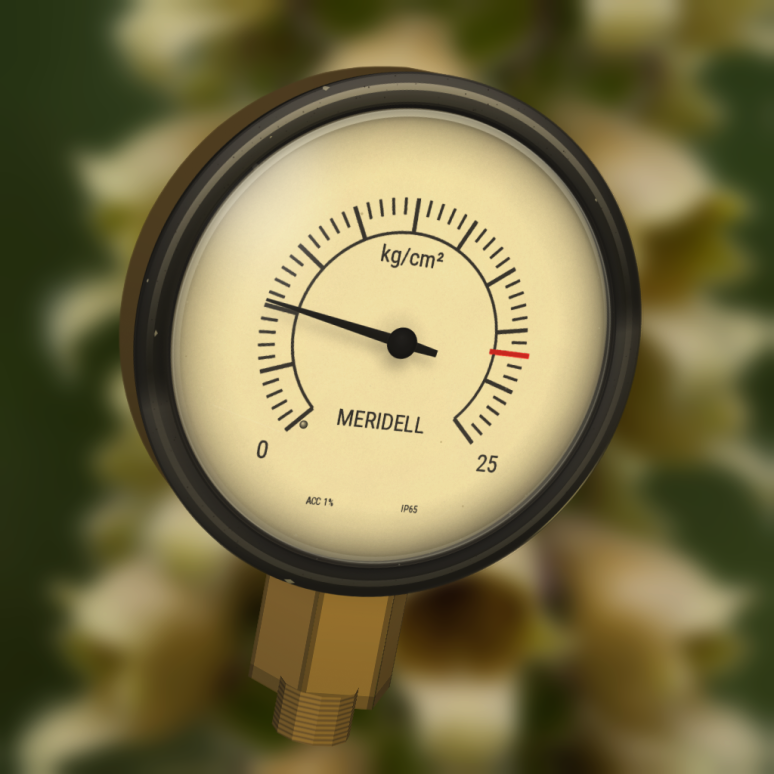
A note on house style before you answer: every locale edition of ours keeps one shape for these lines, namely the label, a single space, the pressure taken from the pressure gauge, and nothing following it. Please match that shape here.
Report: 5.25 kg/cm²
